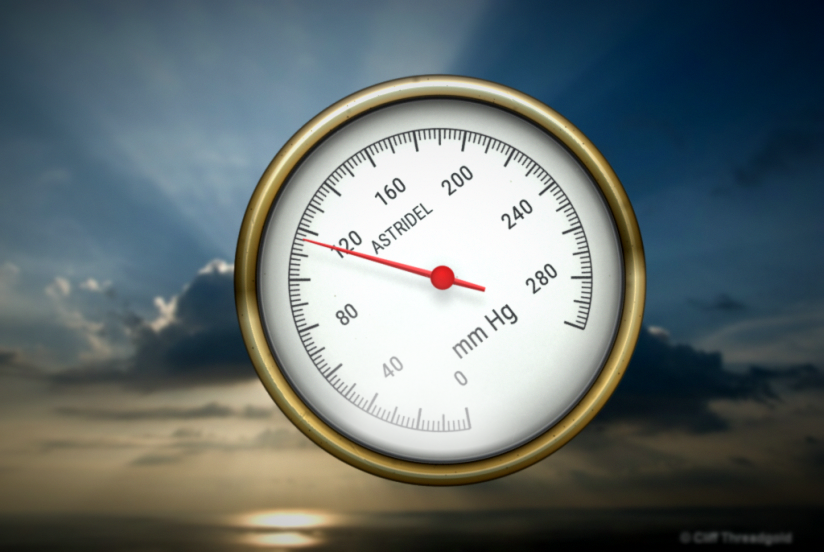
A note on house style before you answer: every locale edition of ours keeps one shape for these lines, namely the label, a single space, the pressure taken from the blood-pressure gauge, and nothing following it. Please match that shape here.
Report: 116 mmHg
